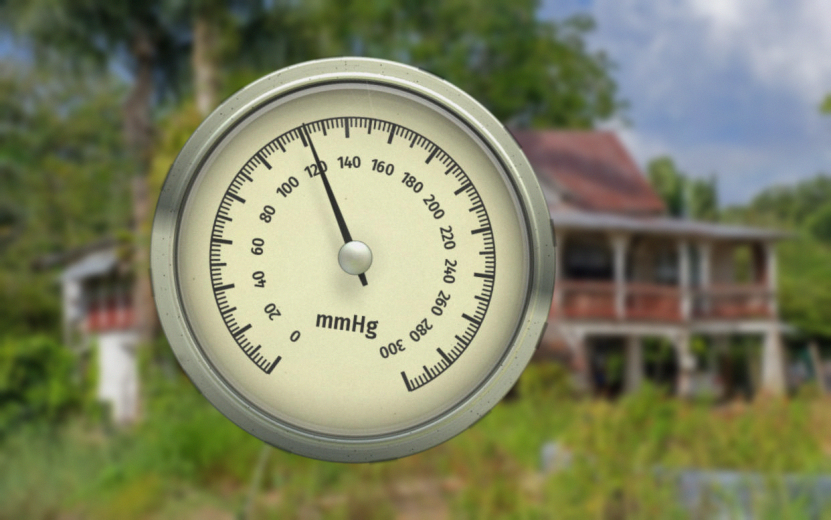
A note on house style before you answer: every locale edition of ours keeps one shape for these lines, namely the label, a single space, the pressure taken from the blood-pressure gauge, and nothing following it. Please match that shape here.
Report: 122 mmHg
